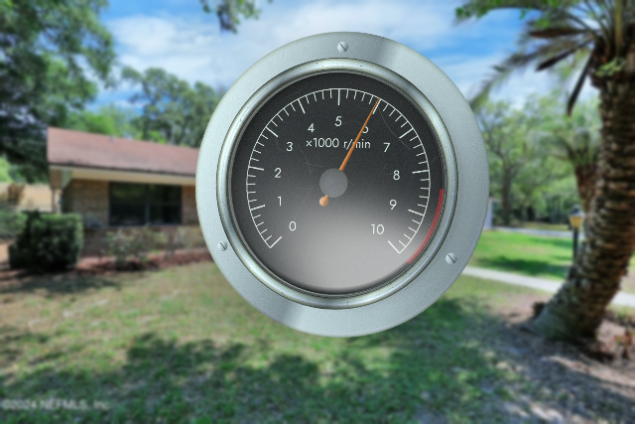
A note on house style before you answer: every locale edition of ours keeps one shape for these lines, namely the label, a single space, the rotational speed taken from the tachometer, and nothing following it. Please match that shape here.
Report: 6000 rpm
